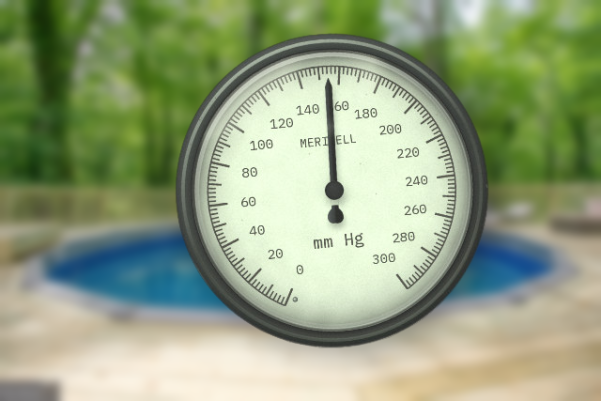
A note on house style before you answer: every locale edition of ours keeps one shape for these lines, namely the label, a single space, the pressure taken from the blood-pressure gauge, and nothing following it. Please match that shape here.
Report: 154 mmHg
